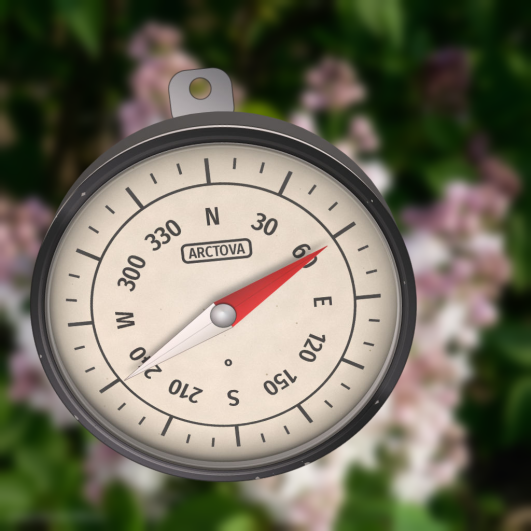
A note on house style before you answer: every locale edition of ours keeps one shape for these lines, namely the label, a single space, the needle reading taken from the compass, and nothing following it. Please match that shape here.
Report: 60 °
